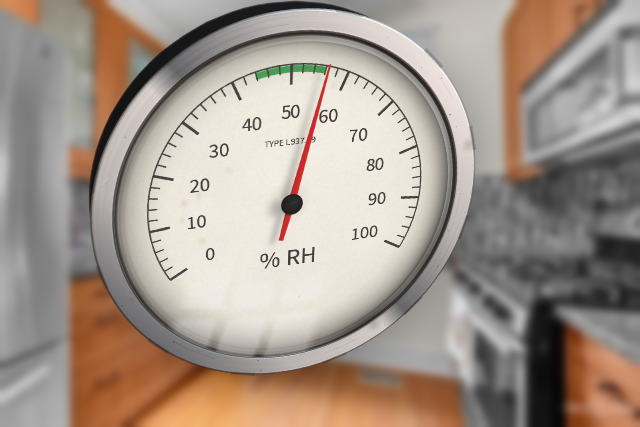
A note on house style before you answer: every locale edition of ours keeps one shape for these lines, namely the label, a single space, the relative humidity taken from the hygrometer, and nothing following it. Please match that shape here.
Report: 56 %
